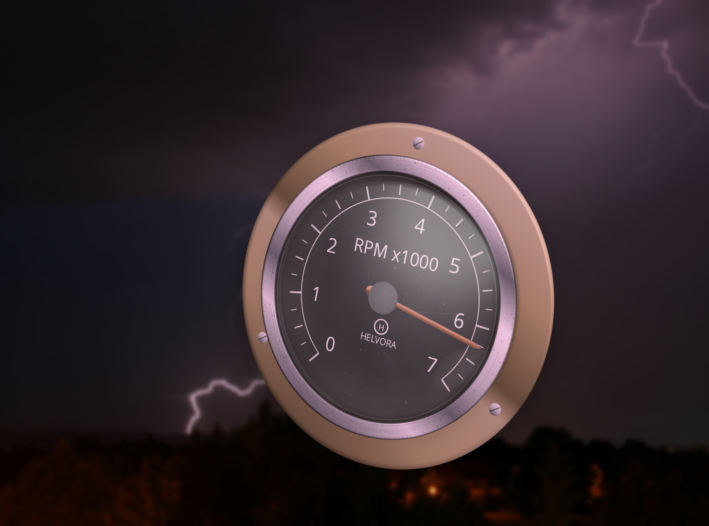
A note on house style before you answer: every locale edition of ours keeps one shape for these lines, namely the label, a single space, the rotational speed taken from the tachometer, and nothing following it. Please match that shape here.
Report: 6250 rpm
